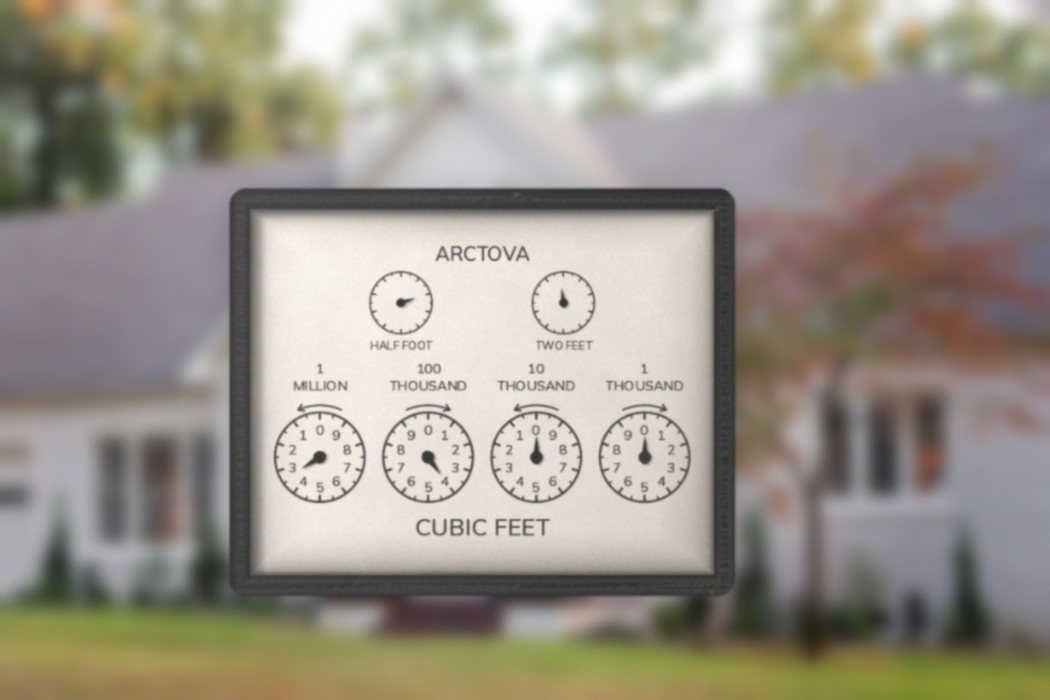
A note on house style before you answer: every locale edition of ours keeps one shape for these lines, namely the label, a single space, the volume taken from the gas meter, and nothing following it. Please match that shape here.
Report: 340000 ft³
